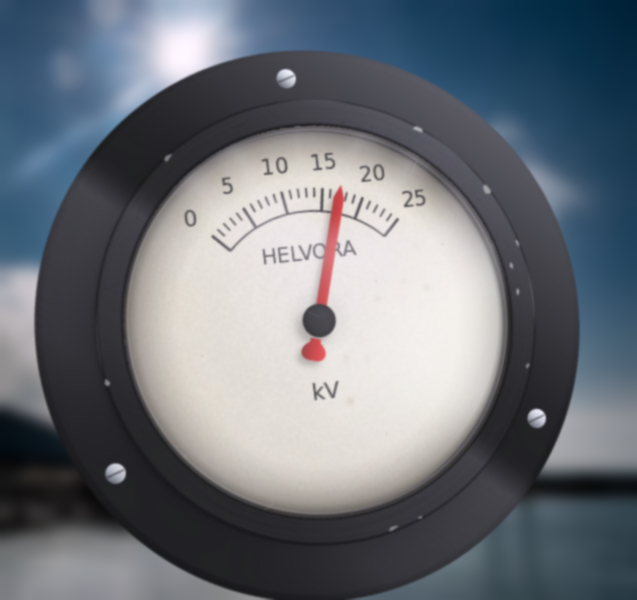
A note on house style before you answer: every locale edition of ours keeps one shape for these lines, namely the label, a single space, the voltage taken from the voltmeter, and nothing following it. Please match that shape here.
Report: 17 kV
